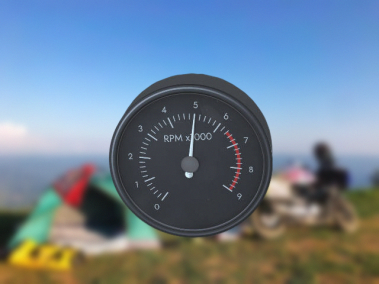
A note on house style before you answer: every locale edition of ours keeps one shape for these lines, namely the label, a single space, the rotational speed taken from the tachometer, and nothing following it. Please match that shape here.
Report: 5000 rpm
